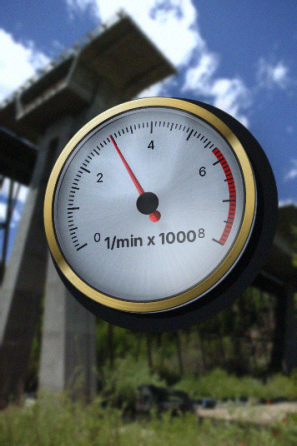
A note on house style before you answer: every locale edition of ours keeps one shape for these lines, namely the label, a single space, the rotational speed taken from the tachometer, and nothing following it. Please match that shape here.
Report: 3000 rpm
